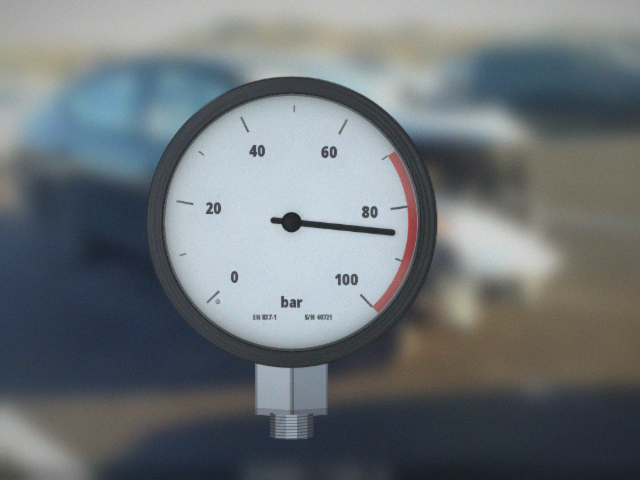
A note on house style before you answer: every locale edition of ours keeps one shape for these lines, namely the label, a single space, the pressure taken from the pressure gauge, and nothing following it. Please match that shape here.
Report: 85 bar
